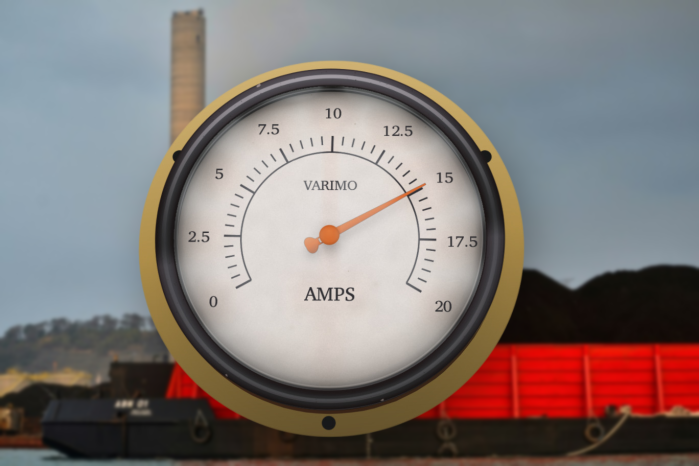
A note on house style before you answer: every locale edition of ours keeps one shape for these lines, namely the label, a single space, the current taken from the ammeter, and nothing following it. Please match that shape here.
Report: 15 A
